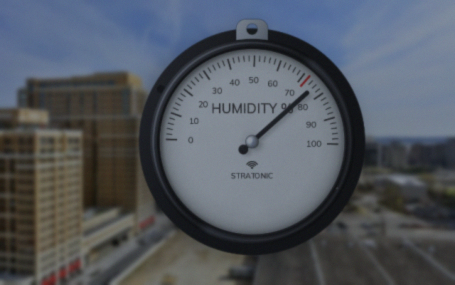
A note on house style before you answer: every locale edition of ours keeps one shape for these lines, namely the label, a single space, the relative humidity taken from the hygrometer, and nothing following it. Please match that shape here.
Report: 76 %
